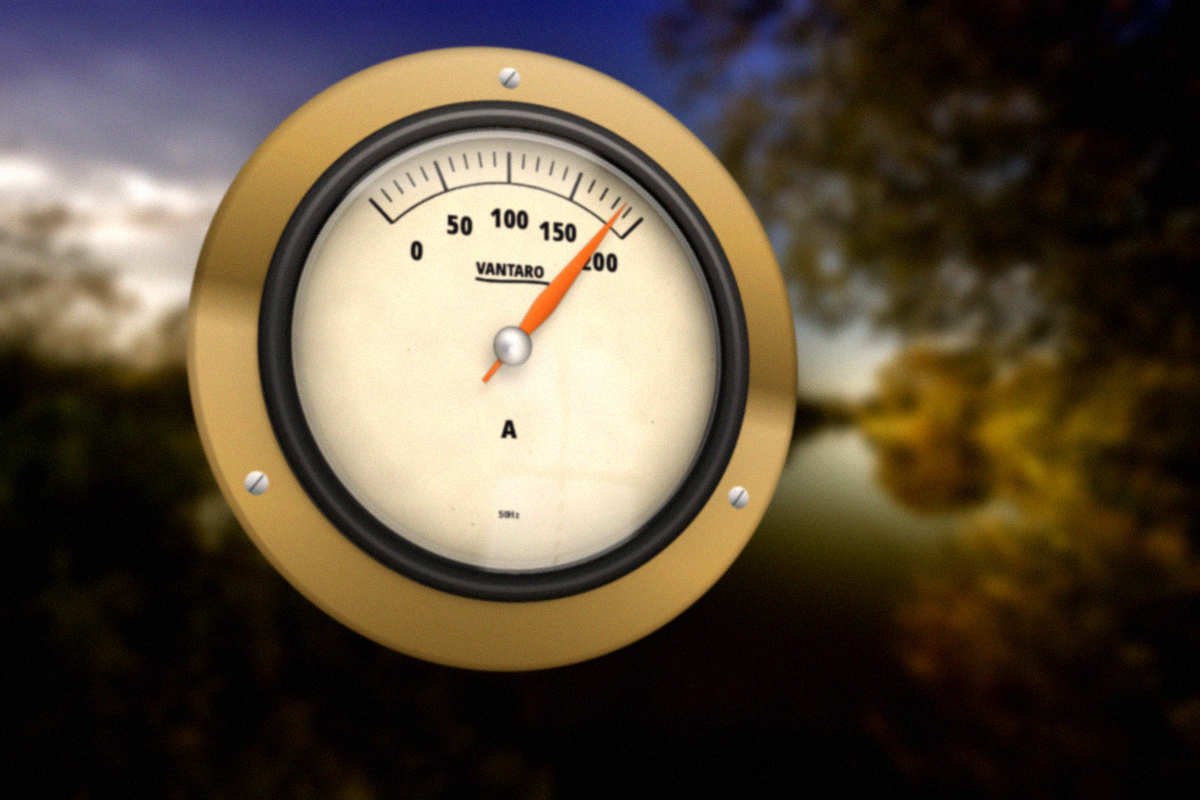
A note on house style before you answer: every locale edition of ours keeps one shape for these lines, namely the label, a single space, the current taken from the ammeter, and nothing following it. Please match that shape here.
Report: 185 A
